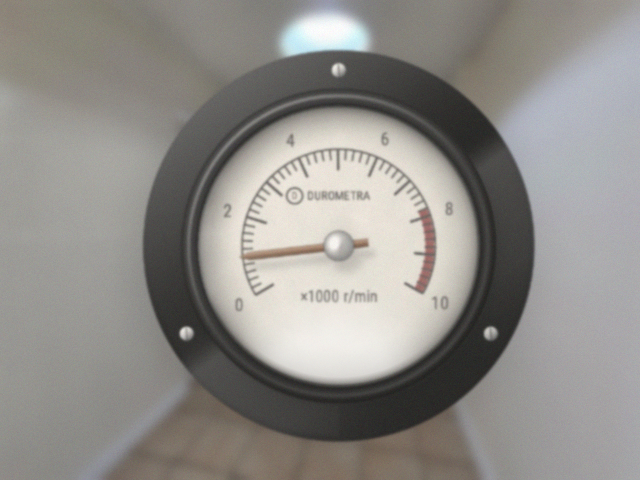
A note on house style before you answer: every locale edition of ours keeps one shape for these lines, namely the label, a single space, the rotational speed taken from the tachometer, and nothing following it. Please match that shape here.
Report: 1000 rpm
